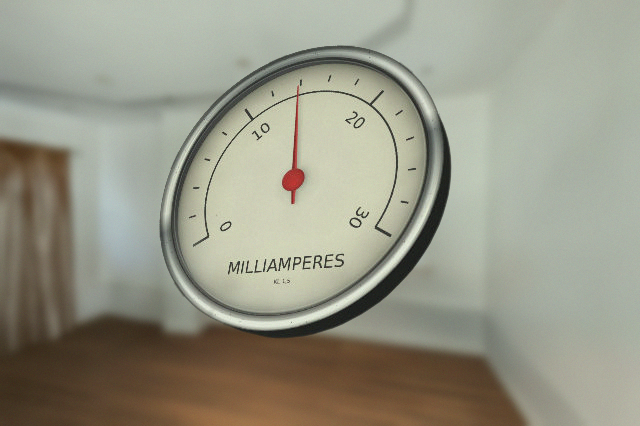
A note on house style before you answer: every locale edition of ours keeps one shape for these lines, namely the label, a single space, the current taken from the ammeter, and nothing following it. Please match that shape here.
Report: 14 mA
